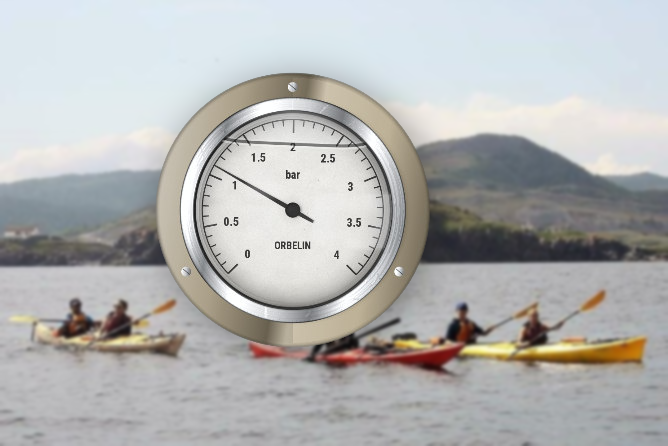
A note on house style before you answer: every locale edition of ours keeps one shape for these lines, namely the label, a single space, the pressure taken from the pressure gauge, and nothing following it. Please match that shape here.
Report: 1.1 bar
